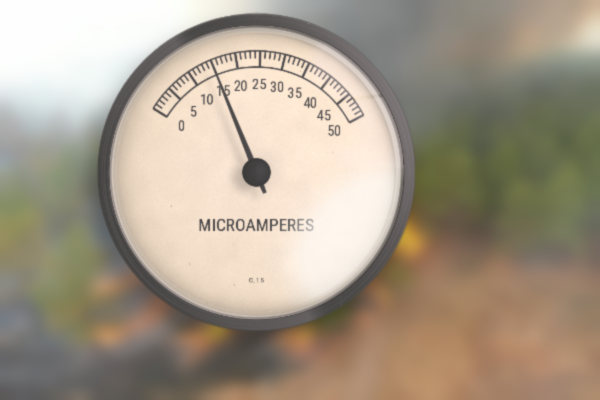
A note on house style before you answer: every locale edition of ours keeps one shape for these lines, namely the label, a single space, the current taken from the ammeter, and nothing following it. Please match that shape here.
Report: 15 µA
